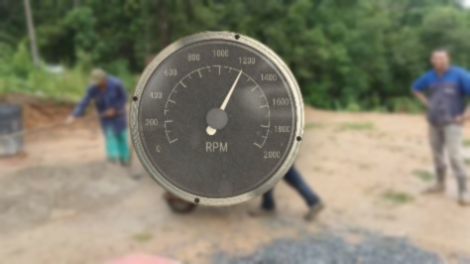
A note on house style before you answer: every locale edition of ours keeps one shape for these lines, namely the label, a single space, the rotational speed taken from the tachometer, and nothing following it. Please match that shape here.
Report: 1200 rpm
